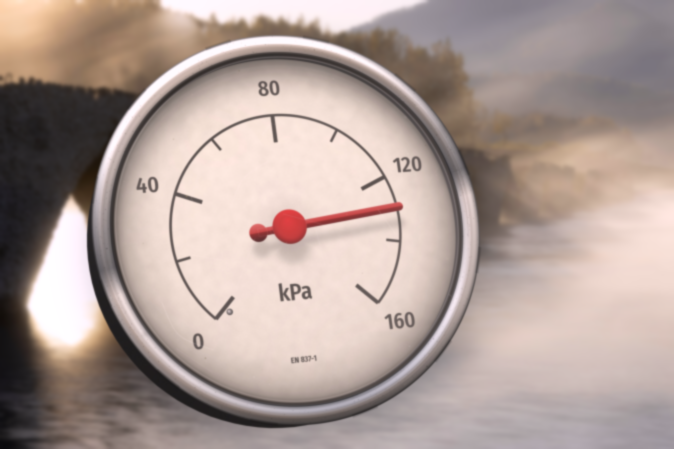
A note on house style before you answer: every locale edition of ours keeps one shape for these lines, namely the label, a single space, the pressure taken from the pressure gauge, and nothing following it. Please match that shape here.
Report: 130 kPa
